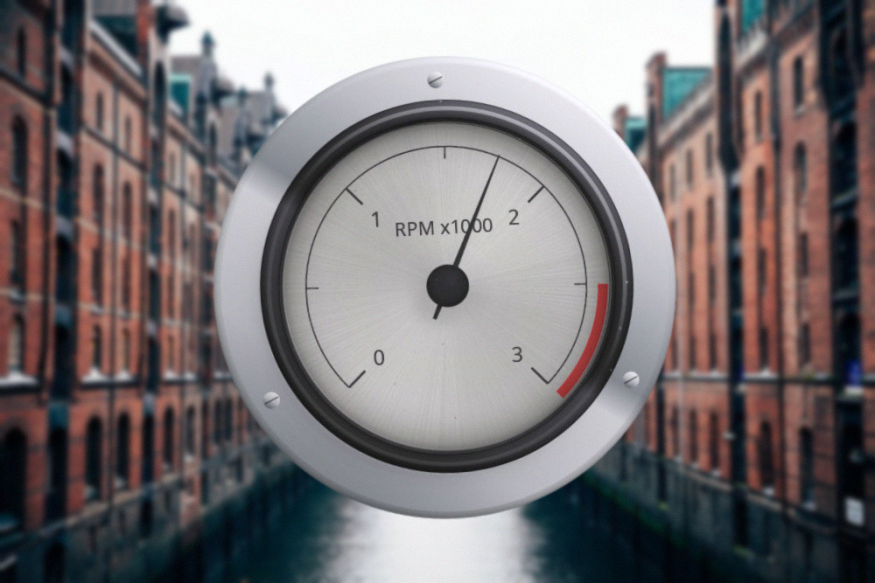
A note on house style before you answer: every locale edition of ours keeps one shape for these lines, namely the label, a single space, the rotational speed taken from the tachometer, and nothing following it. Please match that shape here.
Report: 1750 rpm
